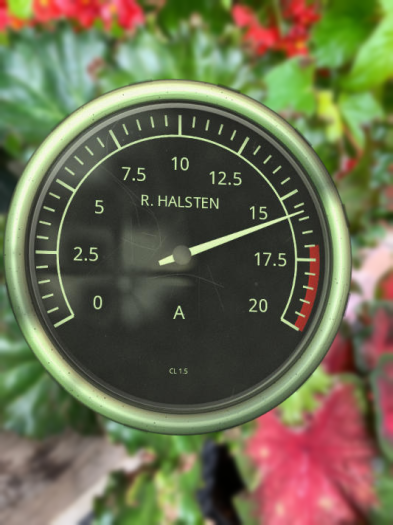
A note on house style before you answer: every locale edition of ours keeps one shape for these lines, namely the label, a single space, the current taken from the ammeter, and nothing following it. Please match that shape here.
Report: 15.75 A
